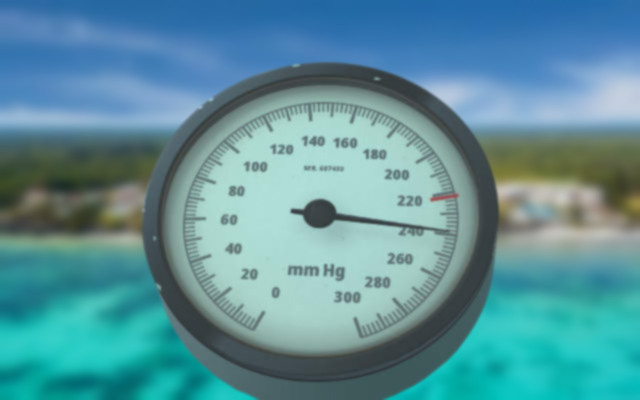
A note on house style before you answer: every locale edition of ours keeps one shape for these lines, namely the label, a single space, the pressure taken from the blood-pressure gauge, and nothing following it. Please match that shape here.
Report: 240 mmHg
